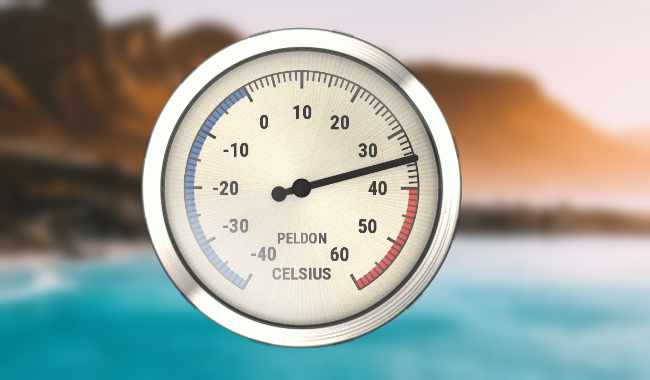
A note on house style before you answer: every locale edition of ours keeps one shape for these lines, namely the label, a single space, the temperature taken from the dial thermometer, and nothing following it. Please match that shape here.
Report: 35 °C
